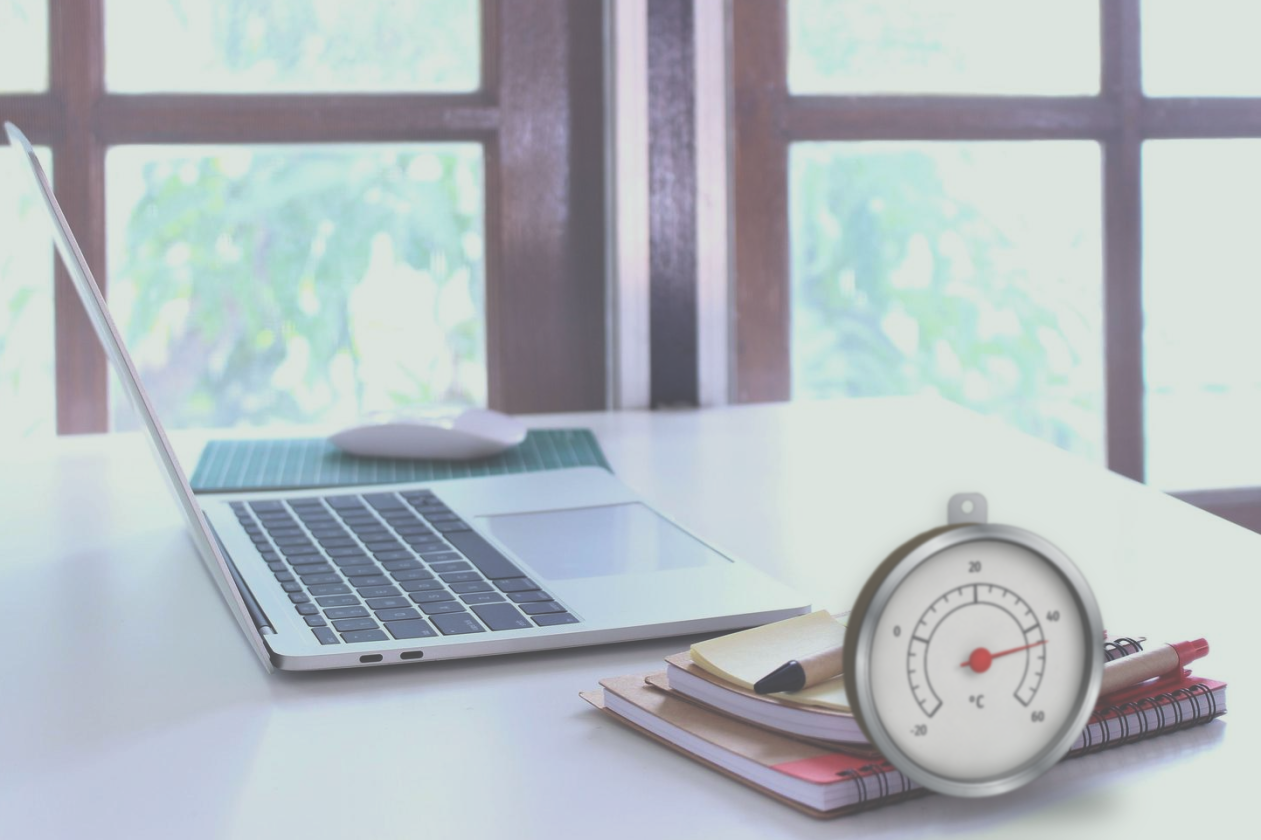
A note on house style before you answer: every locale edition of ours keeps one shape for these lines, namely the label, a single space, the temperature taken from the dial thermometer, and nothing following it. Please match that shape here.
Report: 44 °C
